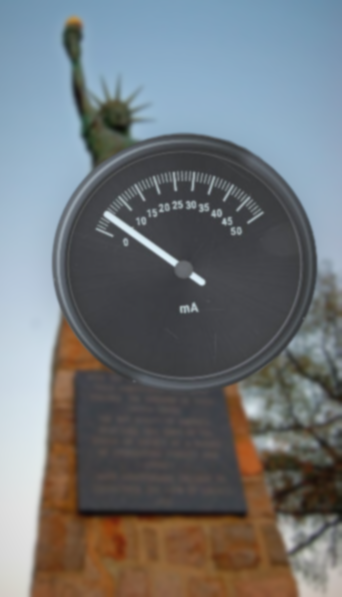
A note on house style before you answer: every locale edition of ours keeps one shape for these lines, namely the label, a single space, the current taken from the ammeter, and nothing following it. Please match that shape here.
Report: 5 mA
